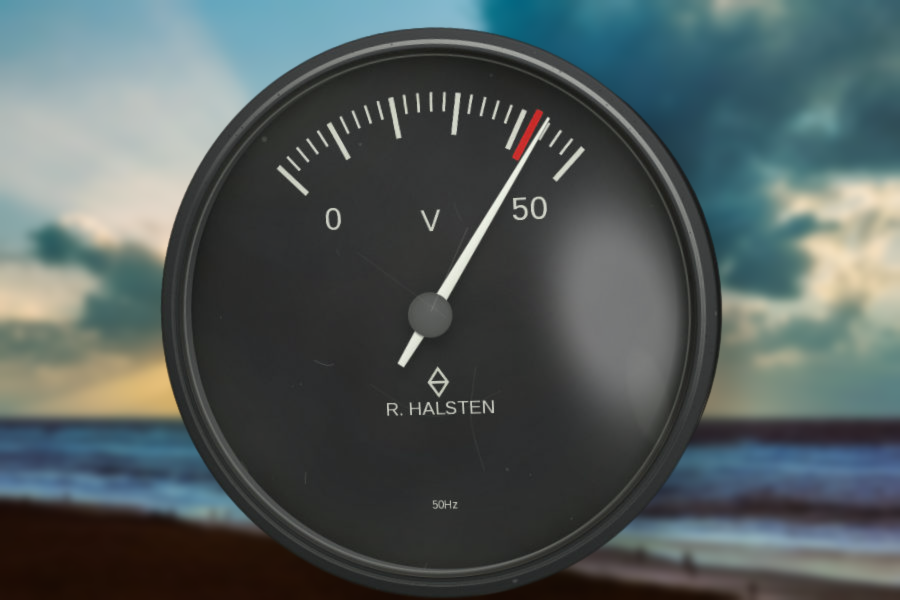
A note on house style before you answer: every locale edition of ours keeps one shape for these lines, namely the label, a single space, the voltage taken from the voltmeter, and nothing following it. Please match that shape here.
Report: 44 V
